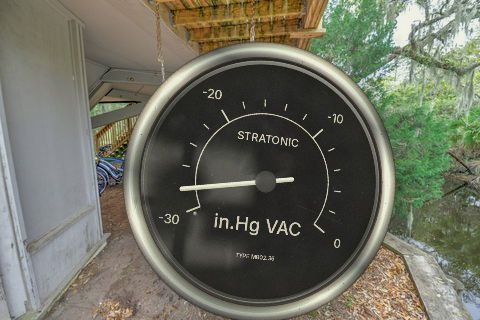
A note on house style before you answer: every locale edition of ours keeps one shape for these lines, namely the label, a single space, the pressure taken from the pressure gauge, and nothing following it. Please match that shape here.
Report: -28 inHg
